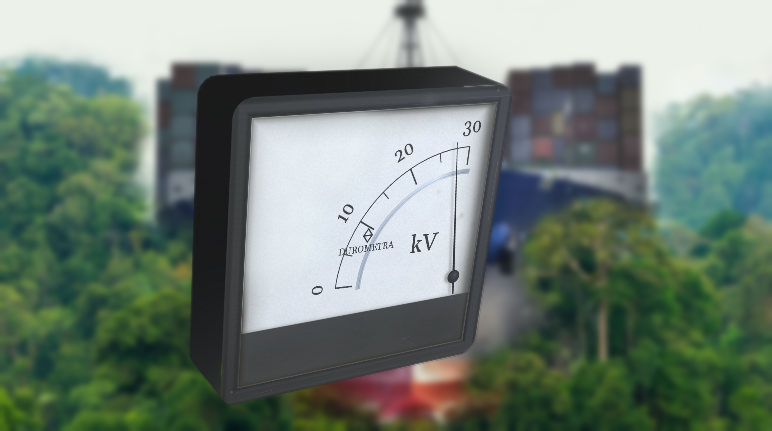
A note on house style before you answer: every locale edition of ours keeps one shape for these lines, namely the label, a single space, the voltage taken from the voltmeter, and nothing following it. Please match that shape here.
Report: 27.5 kV
